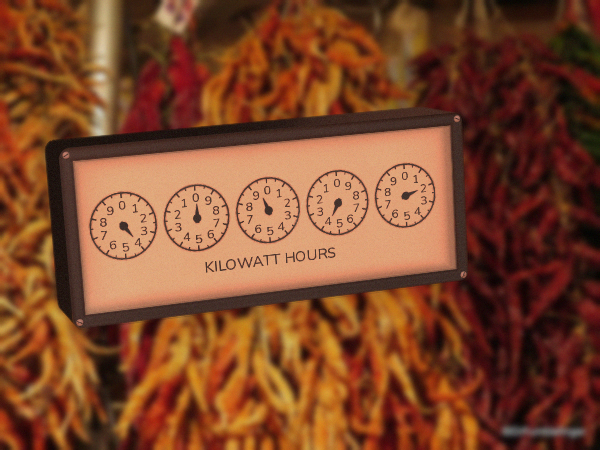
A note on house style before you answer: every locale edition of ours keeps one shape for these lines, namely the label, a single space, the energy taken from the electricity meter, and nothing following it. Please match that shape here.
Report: 39942 kWh
